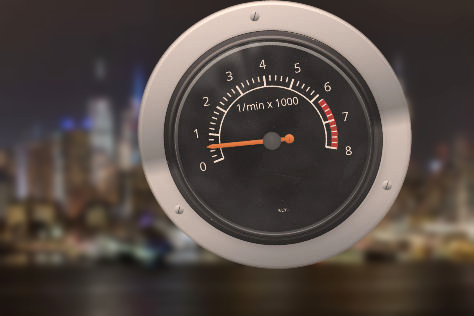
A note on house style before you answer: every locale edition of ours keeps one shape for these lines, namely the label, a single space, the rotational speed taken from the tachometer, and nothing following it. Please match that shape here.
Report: 600 rpm
